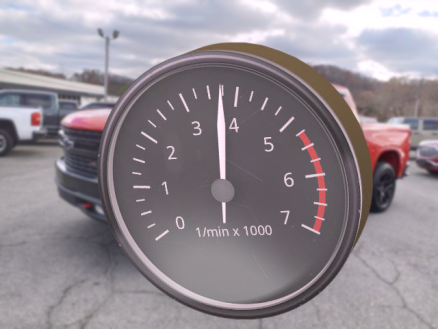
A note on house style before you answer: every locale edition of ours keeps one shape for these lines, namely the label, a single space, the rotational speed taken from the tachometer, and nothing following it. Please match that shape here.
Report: 3750 rpm
